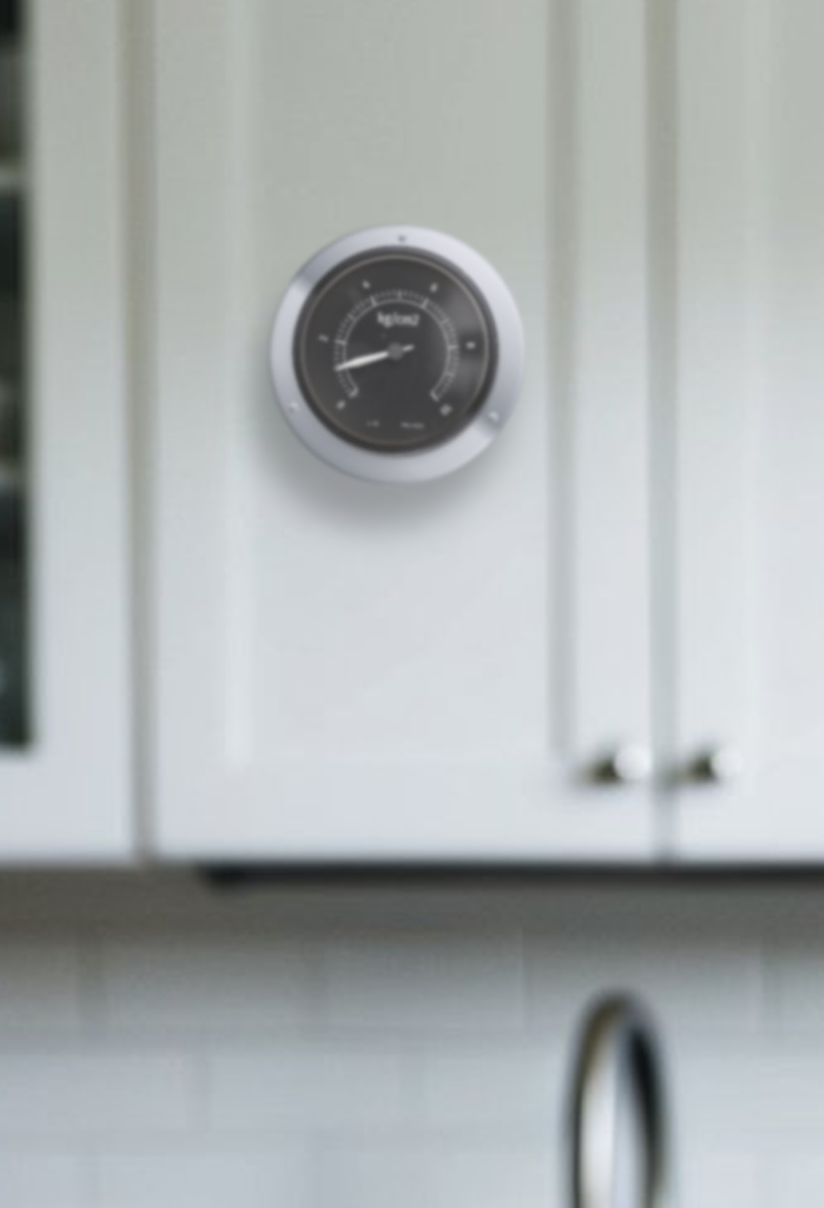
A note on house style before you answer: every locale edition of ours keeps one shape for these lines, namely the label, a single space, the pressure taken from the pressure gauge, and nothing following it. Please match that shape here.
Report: 1 kg/cm²
